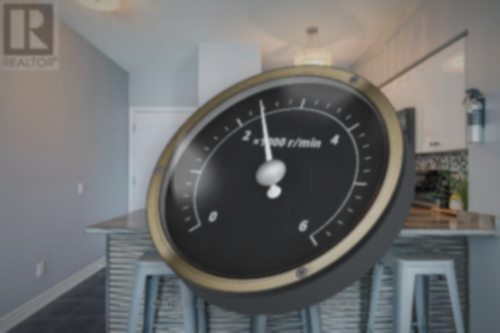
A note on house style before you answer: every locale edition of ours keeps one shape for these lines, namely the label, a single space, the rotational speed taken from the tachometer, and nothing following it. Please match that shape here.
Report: 2400 rpm
